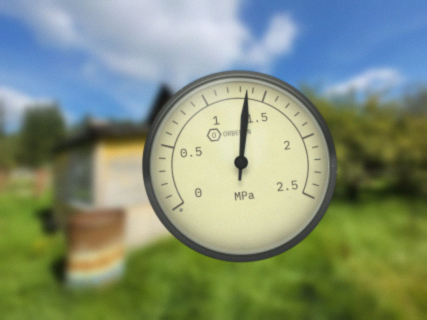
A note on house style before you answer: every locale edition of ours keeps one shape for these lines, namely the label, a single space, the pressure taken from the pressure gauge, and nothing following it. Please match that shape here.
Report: 1.35 MPa
